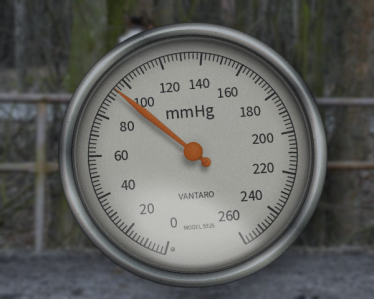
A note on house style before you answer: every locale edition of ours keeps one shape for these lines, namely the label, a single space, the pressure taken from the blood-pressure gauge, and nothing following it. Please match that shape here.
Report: 94 mmHg
